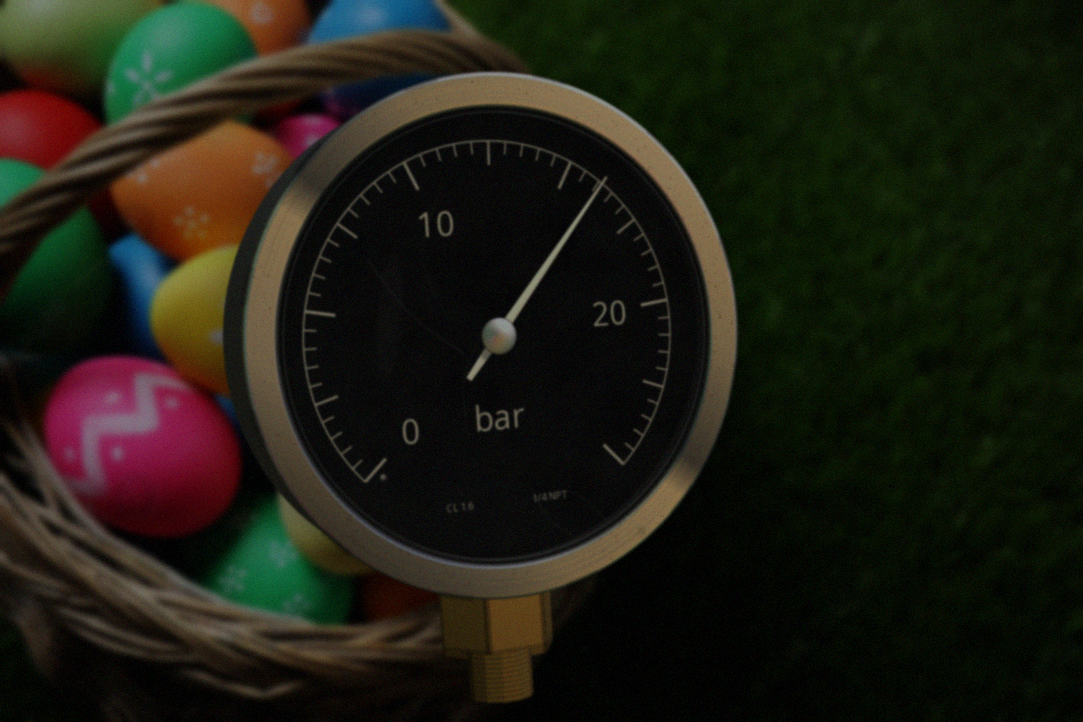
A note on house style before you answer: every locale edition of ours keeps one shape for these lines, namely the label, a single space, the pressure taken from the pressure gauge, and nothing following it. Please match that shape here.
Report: 16 bar
